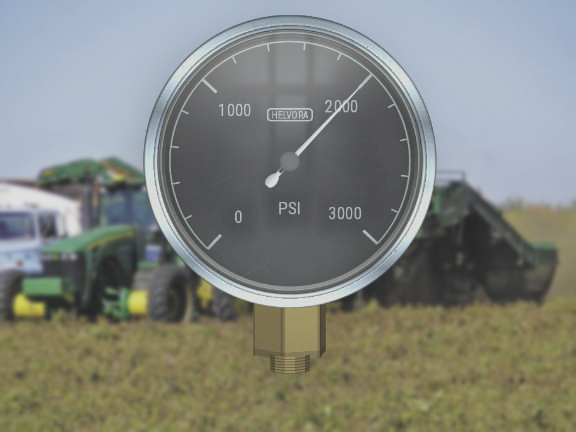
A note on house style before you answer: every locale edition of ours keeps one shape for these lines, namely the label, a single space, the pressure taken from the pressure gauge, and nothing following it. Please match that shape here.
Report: 2000 psi
